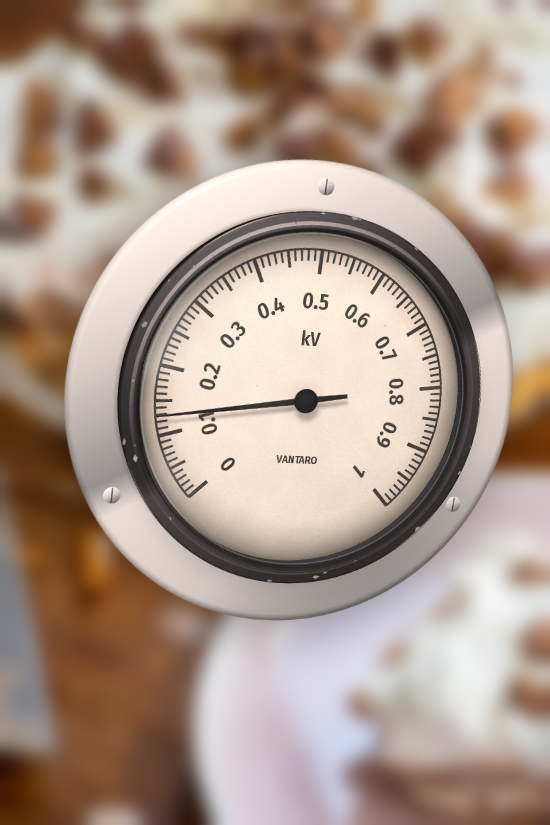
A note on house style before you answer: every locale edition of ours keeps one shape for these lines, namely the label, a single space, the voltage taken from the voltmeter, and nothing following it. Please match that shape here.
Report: 0.13 kV
